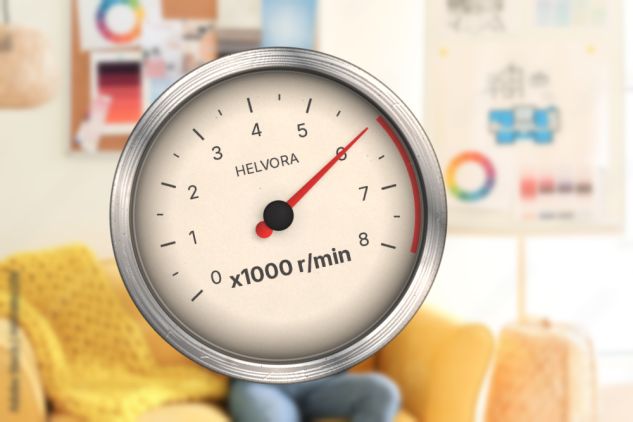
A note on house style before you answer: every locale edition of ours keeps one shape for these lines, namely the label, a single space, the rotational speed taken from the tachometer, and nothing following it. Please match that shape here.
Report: 6000 rpm
